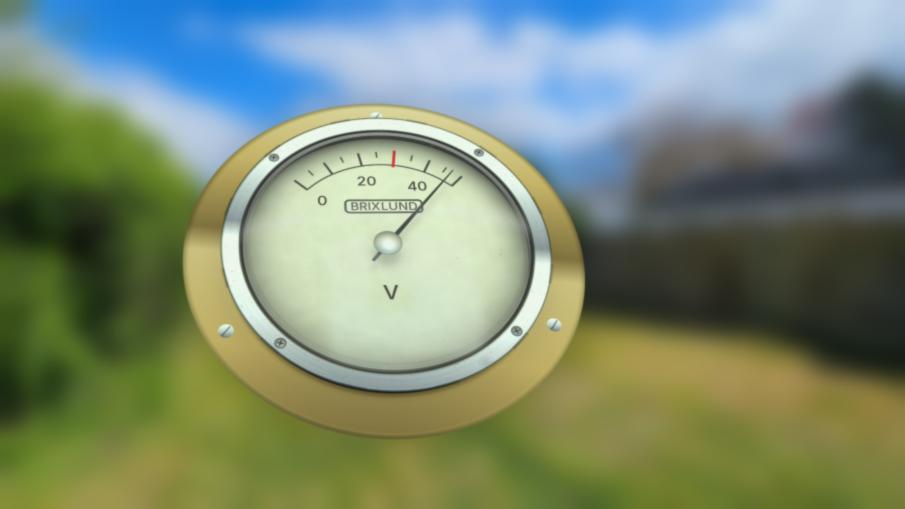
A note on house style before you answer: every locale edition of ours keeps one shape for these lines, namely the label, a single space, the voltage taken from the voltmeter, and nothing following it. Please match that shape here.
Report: 47.5 V
